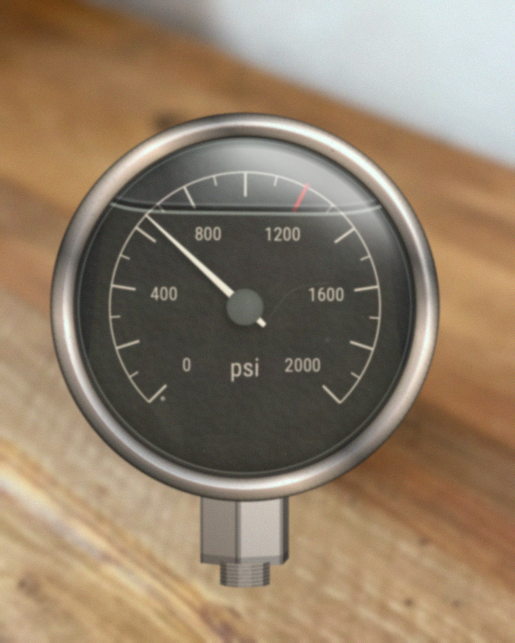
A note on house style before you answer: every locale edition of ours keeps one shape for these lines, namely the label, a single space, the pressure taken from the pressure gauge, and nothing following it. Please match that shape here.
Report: 650 psi
